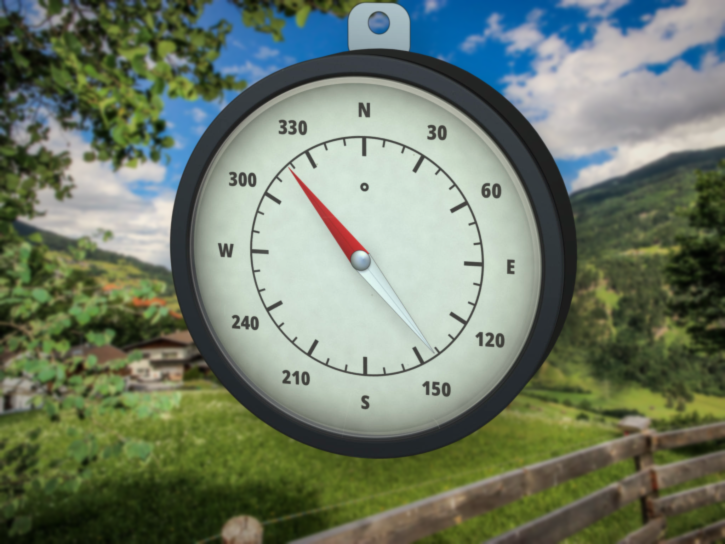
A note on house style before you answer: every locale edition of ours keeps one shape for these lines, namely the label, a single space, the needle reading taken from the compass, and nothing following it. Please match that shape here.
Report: 320 °
